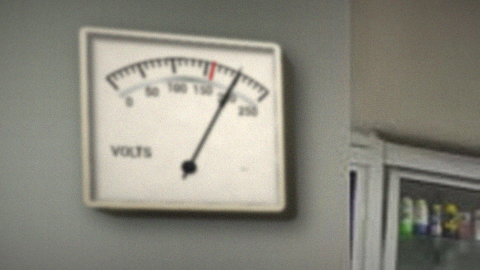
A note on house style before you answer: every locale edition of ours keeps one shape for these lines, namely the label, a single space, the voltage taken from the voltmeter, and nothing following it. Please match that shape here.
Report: 200 V
